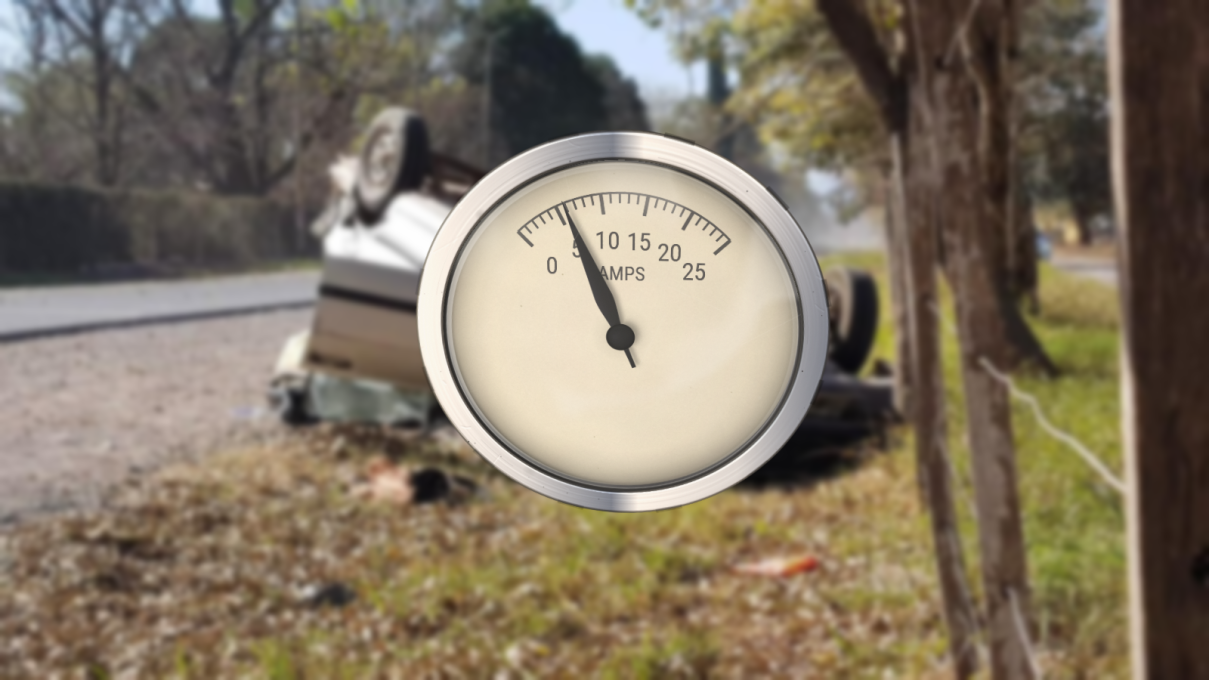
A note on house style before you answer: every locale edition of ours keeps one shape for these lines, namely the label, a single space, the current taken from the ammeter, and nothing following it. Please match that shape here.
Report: 6 A
